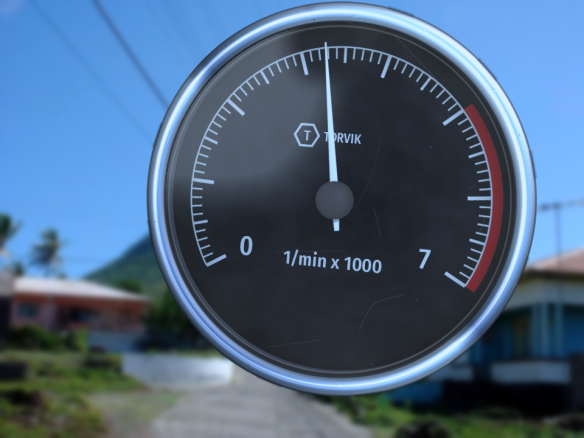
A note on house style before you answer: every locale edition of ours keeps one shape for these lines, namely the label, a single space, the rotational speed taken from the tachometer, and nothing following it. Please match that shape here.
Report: 3300 rpm
